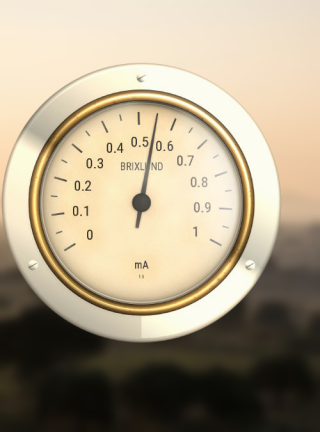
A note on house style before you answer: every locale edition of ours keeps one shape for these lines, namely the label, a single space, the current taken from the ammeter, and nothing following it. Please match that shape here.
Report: 0.55 mA
